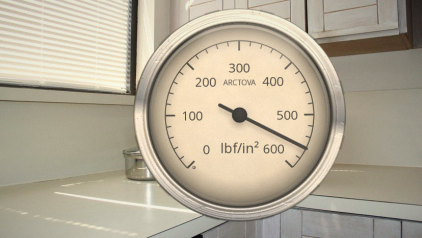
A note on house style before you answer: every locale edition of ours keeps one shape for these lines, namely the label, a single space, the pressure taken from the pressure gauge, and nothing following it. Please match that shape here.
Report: 560 psi
